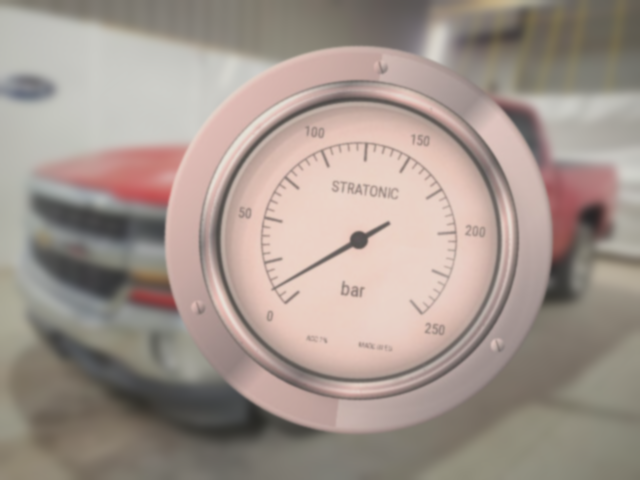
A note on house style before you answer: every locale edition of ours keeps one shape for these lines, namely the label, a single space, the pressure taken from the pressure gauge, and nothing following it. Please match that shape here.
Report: 10 bar
